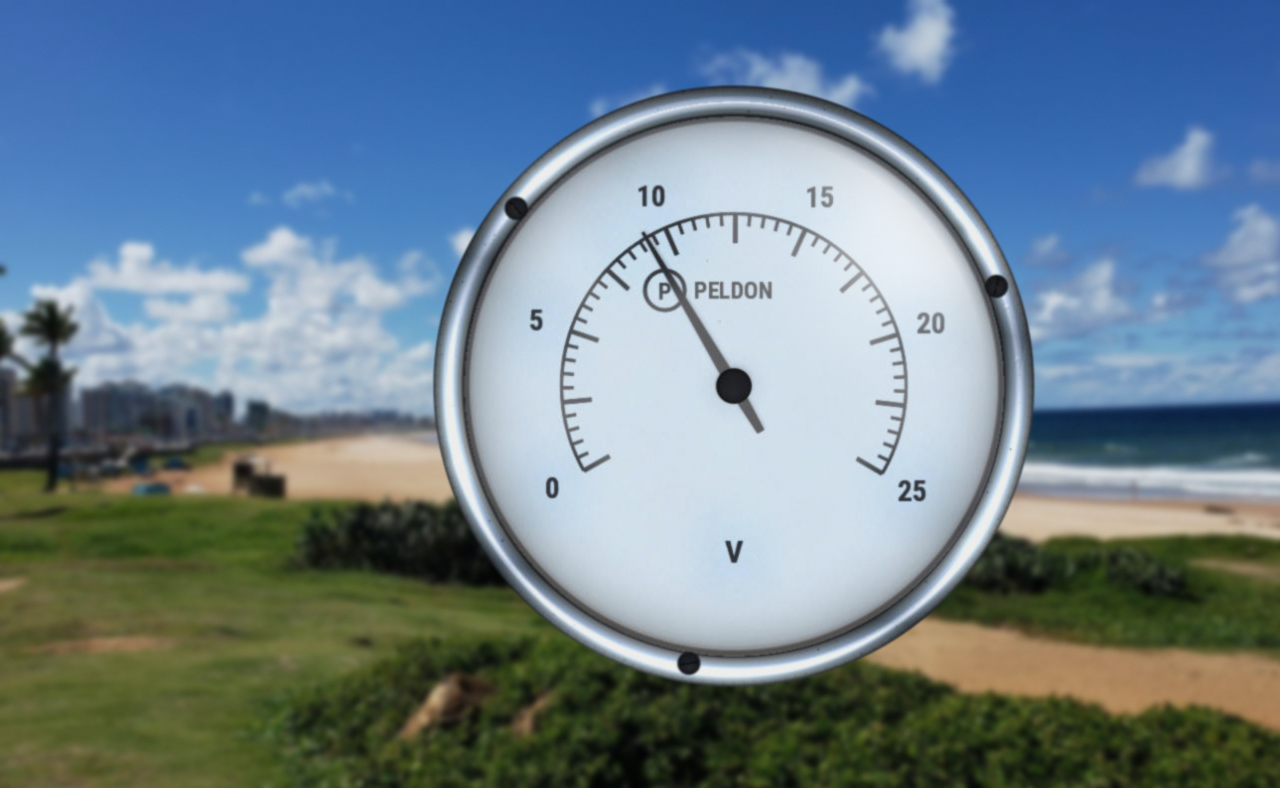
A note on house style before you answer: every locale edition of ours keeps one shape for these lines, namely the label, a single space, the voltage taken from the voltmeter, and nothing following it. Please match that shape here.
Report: 9.25 V
